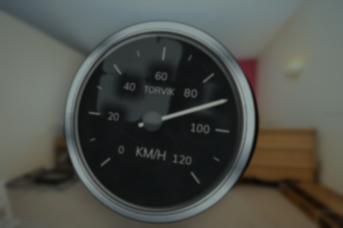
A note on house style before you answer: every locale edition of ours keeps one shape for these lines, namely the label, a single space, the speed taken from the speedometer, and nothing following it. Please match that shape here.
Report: 90 km/h
